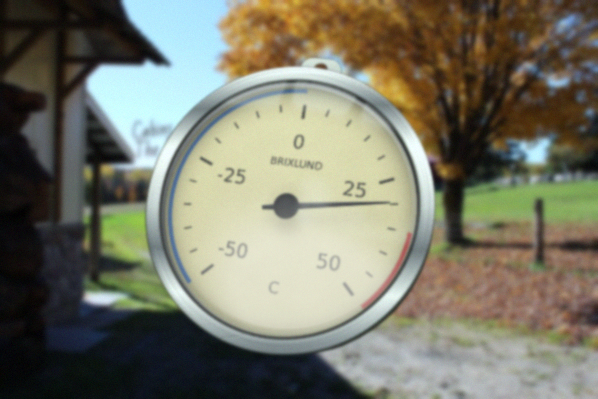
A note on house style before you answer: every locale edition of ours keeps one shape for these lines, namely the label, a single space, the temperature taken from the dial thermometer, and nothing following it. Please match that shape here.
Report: 30 °C
